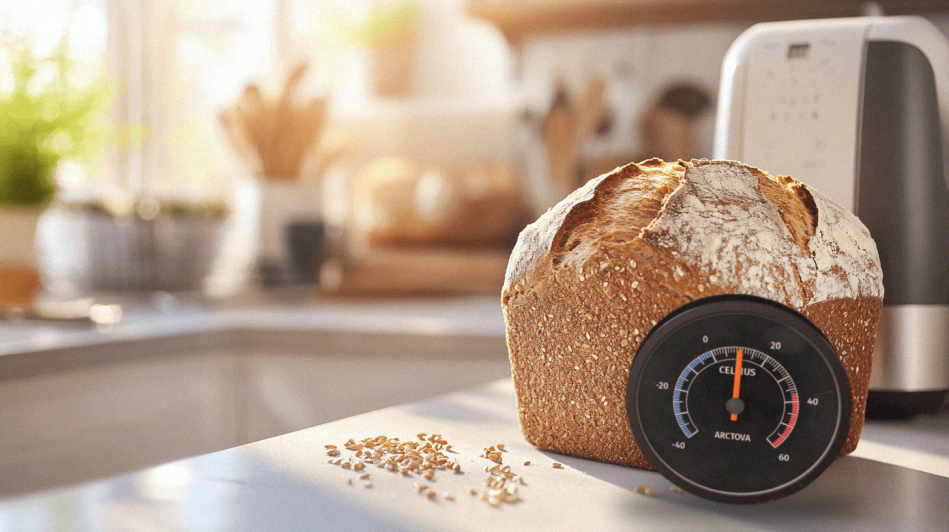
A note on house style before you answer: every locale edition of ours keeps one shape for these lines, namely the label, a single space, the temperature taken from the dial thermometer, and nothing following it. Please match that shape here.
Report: 10 °C
